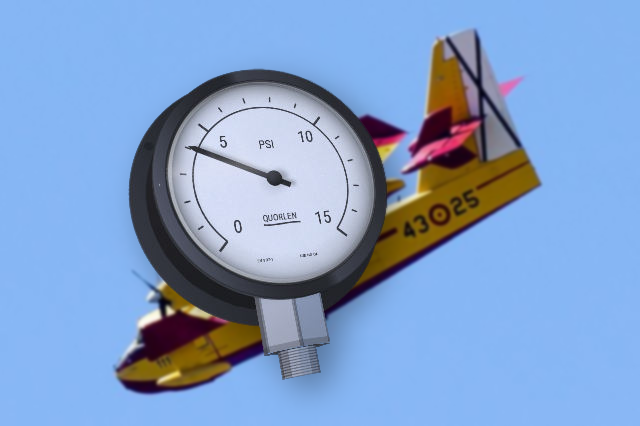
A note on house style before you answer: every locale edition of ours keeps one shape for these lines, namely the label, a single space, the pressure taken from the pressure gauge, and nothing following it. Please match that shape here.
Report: 4 psi
